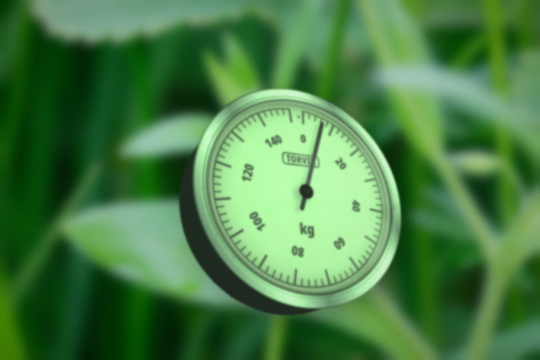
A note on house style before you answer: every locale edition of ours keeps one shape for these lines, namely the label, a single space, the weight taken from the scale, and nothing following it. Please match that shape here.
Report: 6 kg
